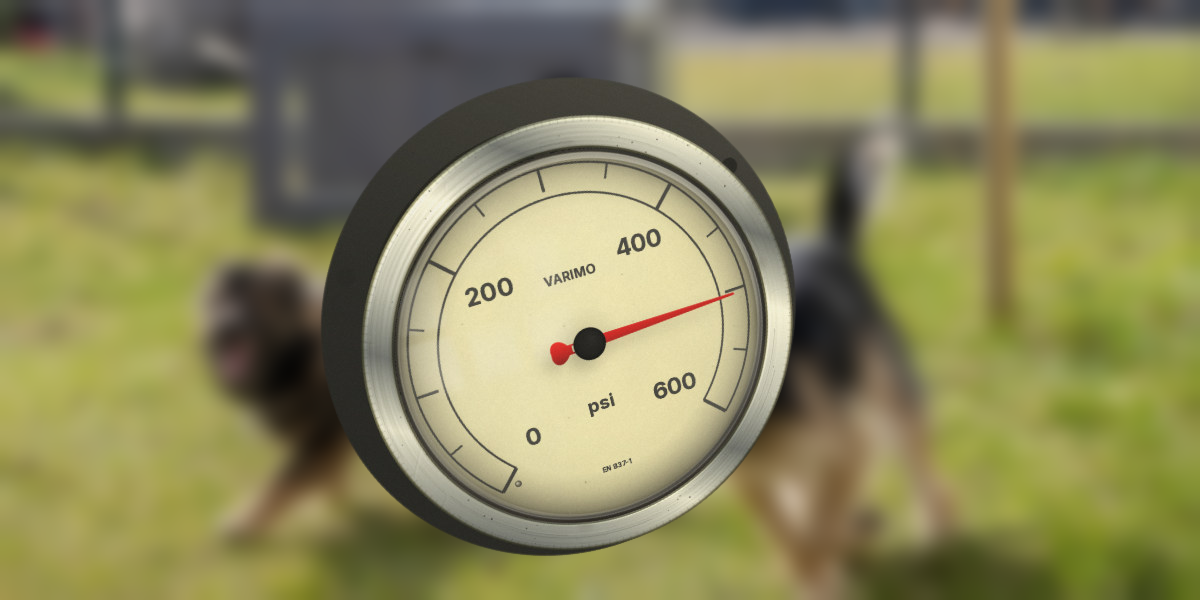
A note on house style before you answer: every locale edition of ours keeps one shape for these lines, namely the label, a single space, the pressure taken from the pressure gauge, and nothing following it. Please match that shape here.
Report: 500 psi
